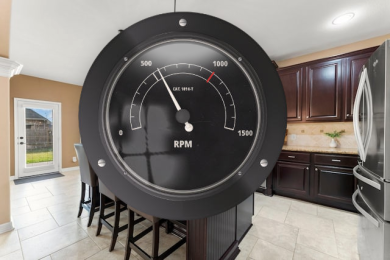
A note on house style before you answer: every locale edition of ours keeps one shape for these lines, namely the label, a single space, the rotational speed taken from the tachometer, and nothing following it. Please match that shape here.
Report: 550 rpm
